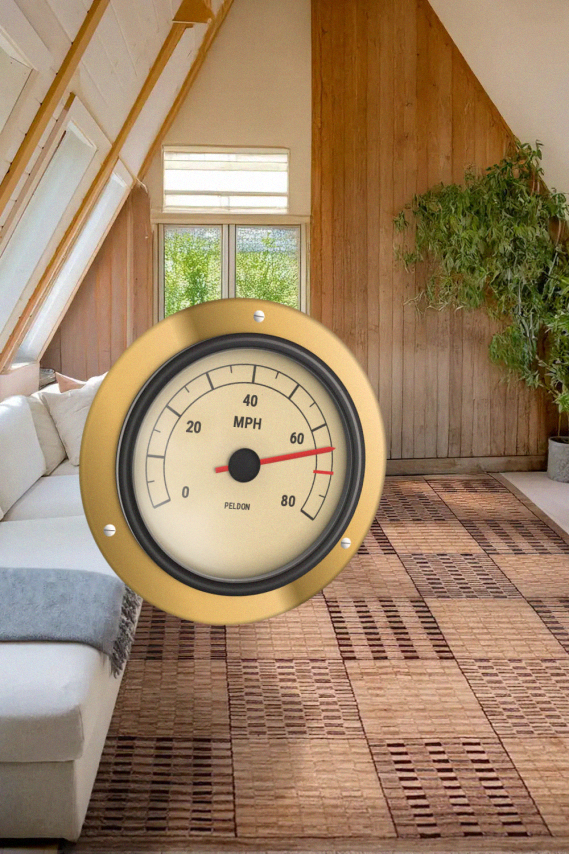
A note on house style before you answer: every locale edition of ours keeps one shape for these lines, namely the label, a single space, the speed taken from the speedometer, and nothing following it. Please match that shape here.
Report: 65 mph
